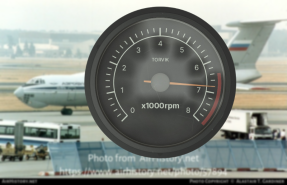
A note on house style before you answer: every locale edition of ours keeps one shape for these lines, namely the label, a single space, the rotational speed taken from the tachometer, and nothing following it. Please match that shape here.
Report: 6800 rpm
